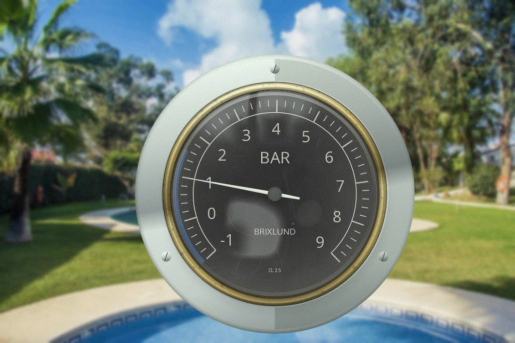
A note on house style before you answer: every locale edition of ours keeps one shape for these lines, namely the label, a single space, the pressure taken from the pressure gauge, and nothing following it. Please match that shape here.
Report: 1 bar
